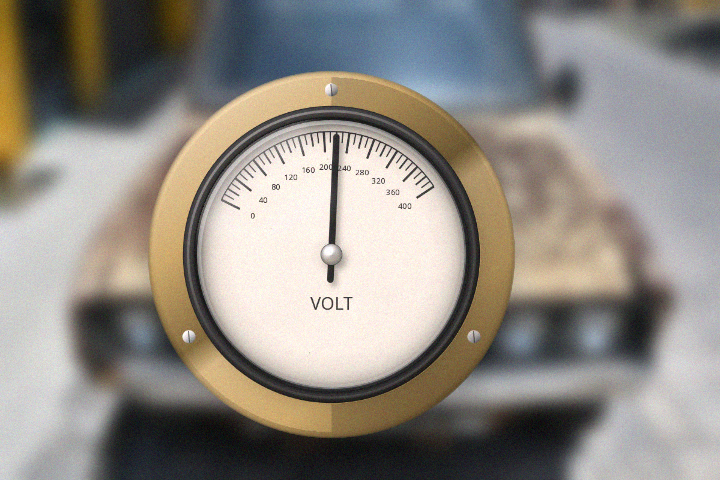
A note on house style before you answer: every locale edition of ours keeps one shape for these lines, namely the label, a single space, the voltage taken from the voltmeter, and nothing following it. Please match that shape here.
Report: 220 V
